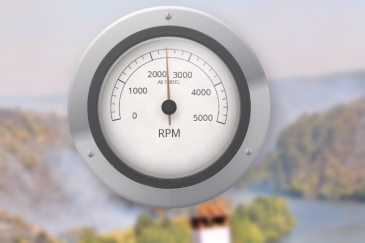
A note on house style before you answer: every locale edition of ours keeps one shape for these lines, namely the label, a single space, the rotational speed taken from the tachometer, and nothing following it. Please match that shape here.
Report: 2400 rpm
